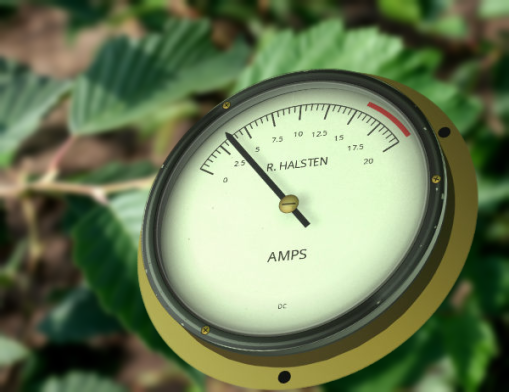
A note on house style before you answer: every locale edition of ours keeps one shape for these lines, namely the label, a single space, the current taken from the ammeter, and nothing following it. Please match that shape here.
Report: 3.5 A
